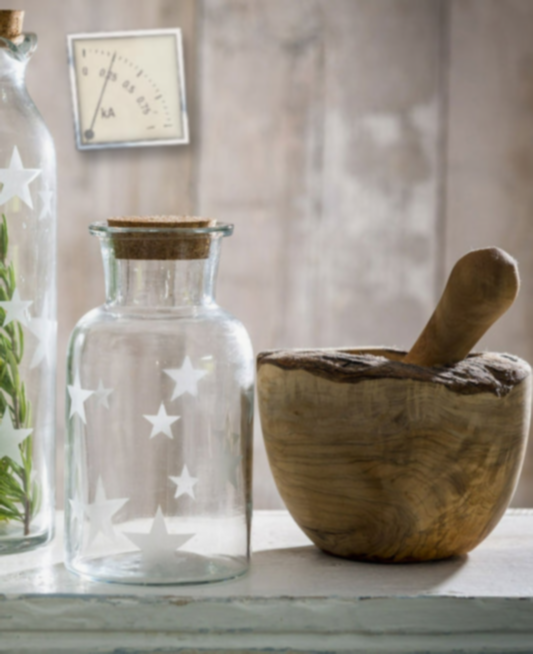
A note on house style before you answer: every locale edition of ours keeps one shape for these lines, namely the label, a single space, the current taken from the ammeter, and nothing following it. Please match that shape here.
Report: 0.25 kA
